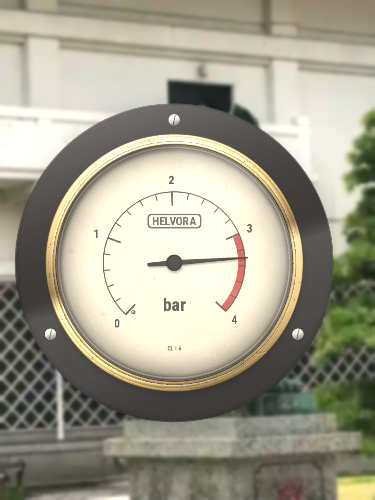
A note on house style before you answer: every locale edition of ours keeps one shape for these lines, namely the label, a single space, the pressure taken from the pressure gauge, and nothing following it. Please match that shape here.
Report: 3.3 bar
